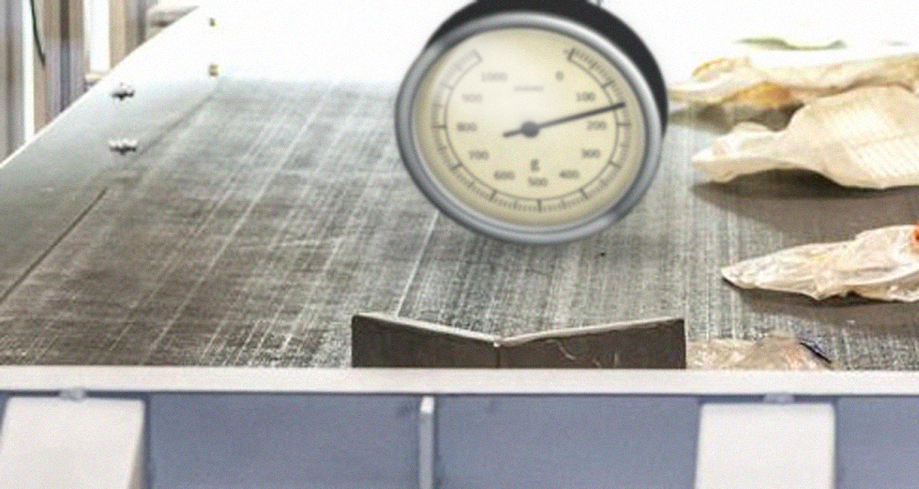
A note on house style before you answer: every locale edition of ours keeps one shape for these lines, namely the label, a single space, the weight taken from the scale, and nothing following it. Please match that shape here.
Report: 150 g
